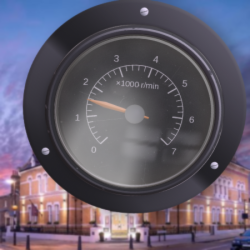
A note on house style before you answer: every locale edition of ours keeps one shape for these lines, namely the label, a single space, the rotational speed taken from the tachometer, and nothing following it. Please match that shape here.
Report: 1600 rpm
